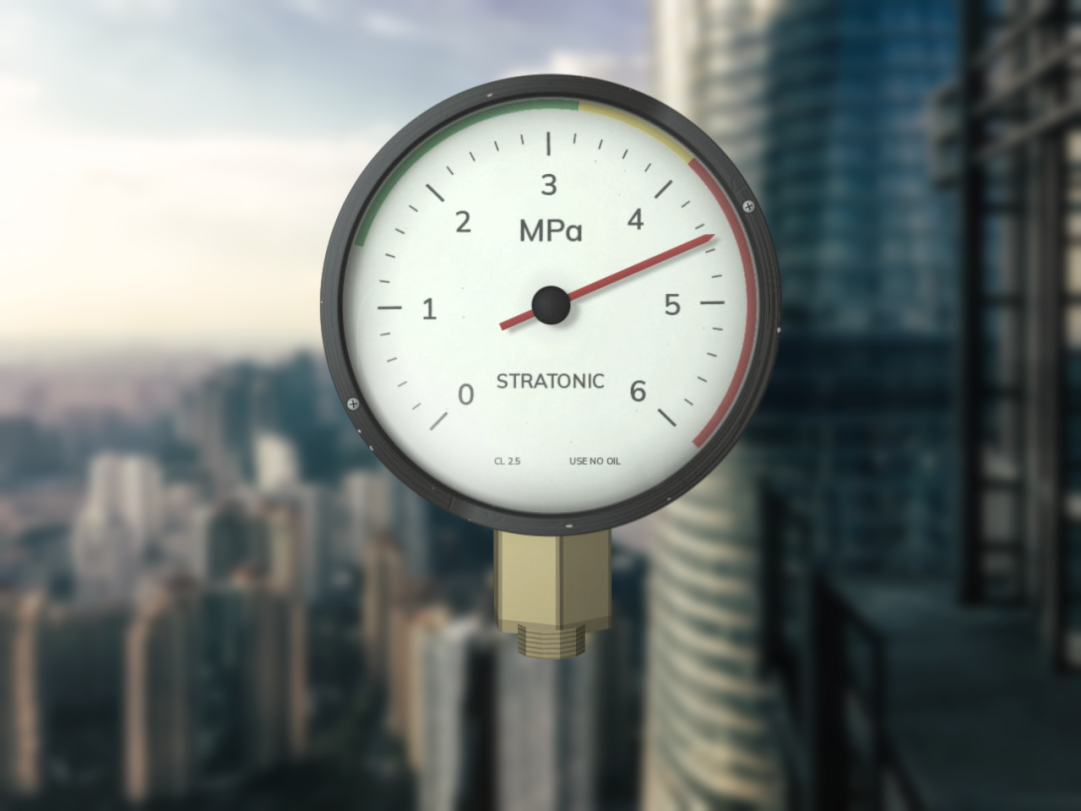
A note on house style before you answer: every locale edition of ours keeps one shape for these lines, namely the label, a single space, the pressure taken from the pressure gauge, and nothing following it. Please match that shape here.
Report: 4.5 MPa
